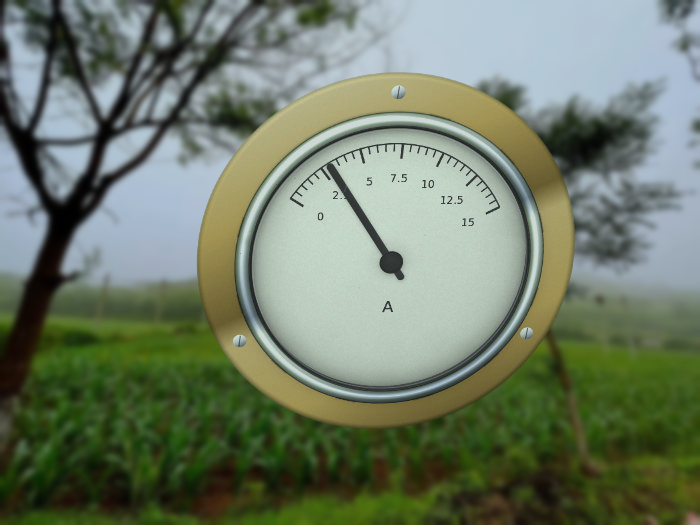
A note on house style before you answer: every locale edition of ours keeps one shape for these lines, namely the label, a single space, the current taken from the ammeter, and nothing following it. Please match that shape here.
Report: 3 A
